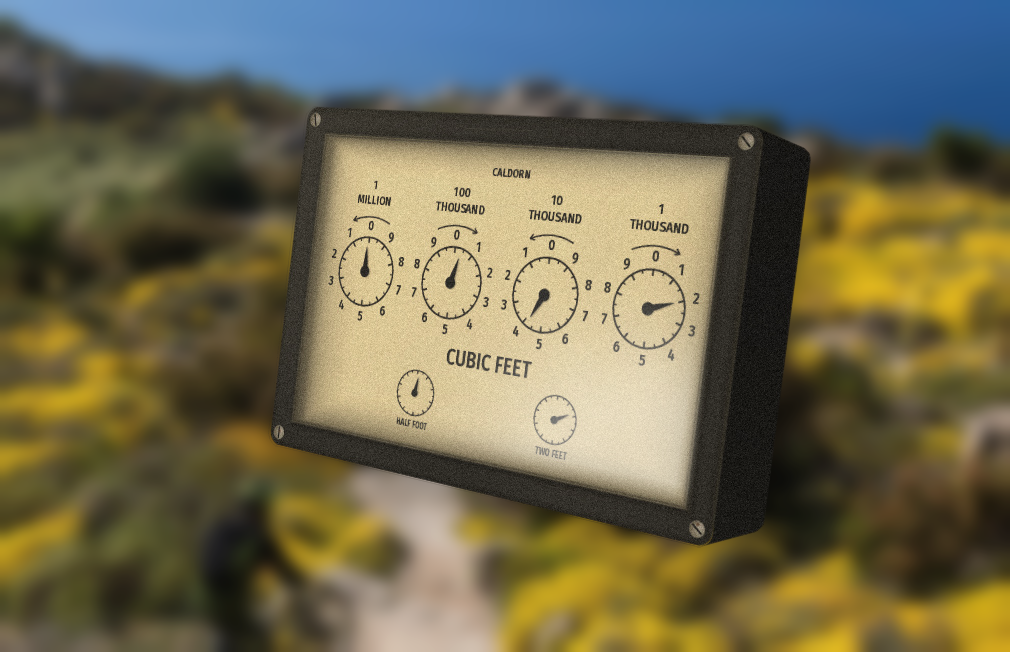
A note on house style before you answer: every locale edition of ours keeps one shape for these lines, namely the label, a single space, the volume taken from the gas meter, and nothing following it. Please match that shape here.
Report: 4200 ft³
